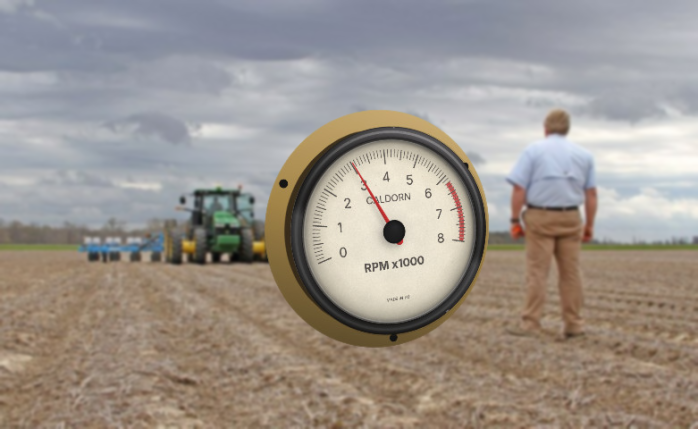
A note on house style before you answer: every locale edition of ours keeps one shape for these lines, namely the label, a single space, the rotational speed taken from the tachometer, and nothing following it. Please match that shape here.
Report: 3000 rpm
